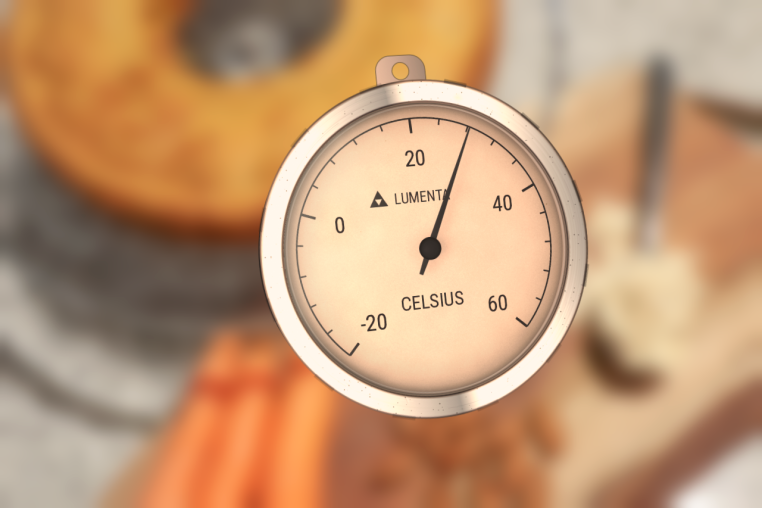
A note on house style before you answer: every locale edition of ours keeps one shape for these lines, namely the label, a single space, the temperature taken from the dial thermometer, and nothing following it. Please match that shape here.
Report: 28 °C
